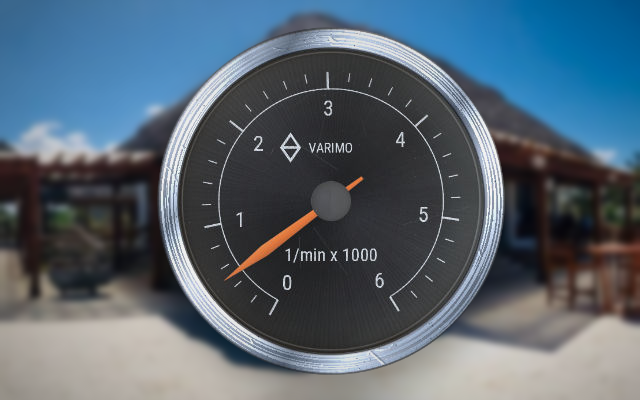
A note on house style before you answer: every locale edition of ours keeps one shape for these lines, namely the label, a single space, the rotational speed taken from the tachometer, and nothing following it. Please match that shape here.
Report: 500 rpm
